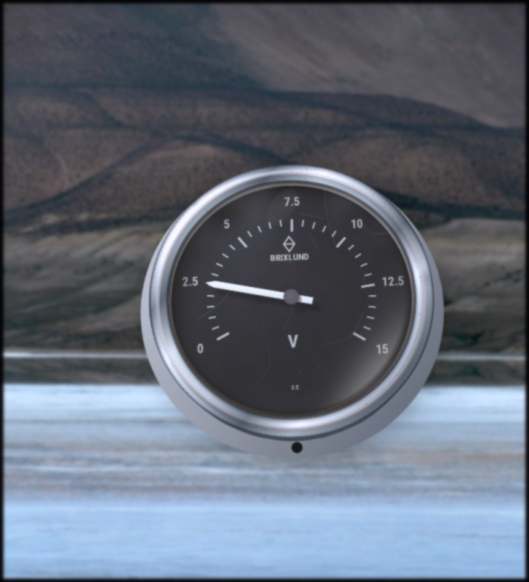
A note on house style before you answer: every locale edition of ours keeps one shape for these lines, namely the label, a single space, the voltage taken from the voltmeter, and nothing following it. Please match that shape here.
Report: 2.5 V
